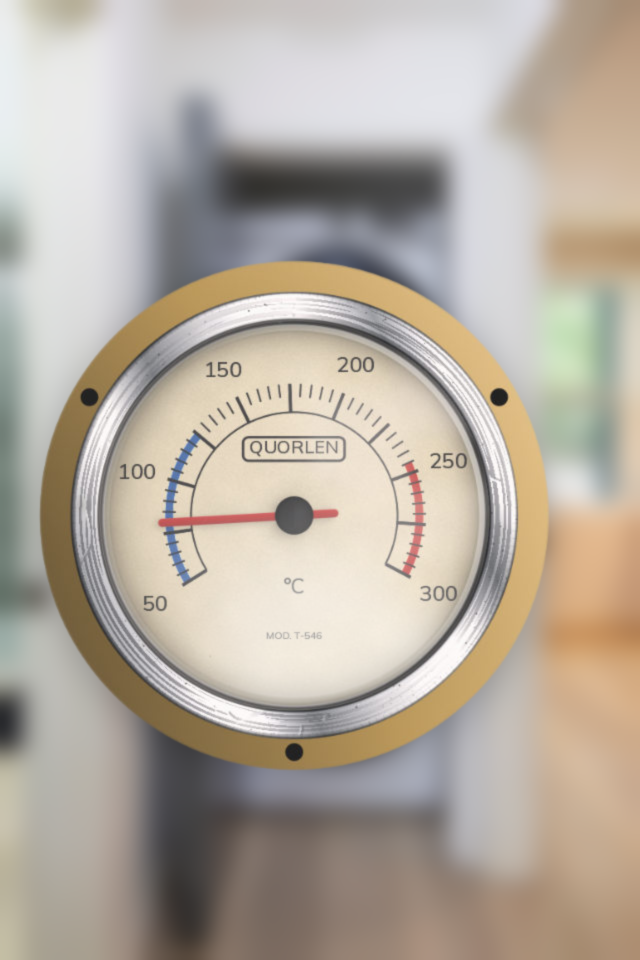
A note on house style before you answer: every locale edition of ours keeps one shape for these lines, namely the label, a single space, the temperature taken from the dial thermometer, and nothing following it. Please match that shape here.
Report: 80 °C
